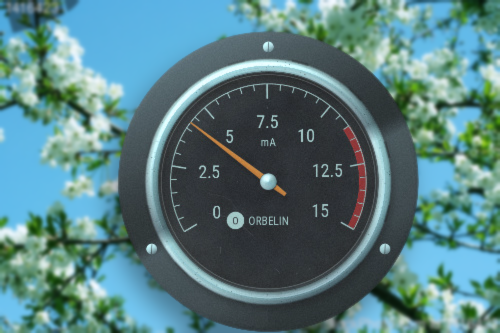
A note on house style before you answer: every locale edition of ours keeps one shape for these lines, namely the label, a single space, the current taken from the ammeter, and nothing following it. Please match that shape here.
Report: 4.25 mA
